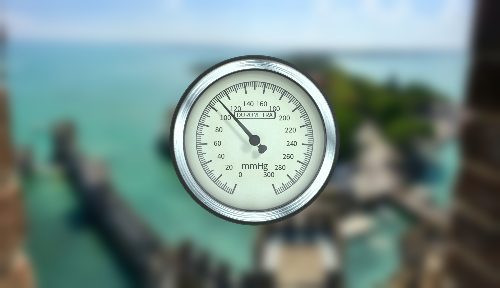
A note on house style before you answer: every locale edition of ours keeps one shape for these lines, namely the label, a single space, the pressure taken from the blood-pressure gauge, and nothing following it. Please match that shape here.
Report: 110 mmHg
